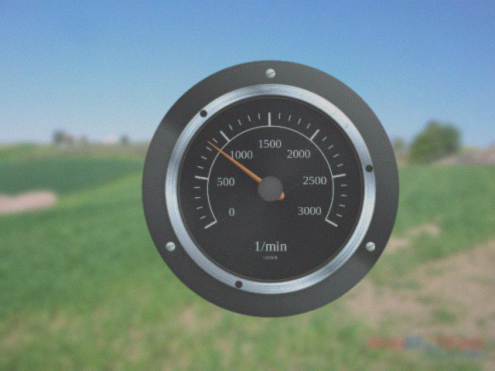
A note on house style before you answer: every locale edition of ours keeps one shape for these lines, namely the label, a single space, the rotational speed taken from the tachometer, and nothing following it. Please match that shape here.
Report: 850 rpm
